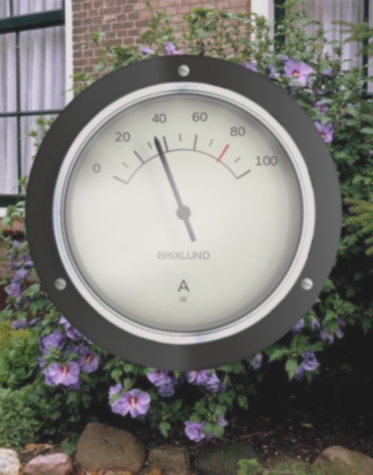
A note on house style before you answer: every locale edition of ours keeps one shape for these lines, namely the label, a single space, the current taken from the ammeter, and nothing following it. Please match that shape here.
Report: 35 A
